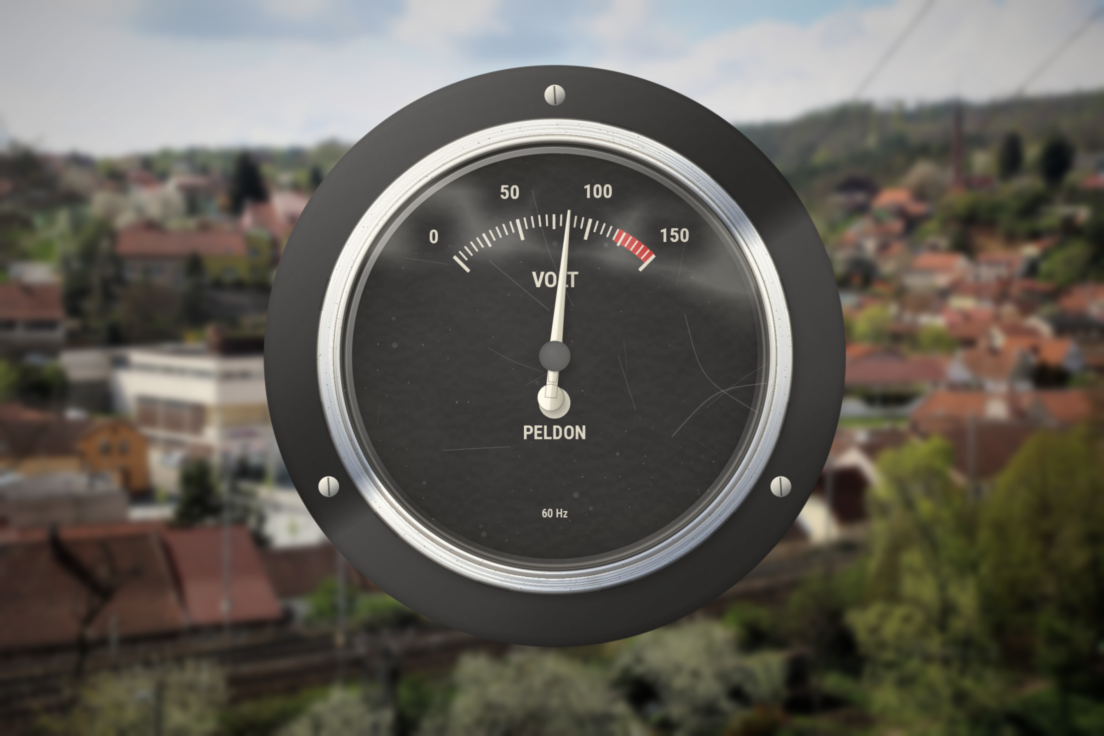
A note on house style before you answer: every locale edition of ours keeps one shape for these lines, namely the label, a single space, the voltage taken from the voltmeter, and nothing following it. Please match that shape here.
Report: 85 V
